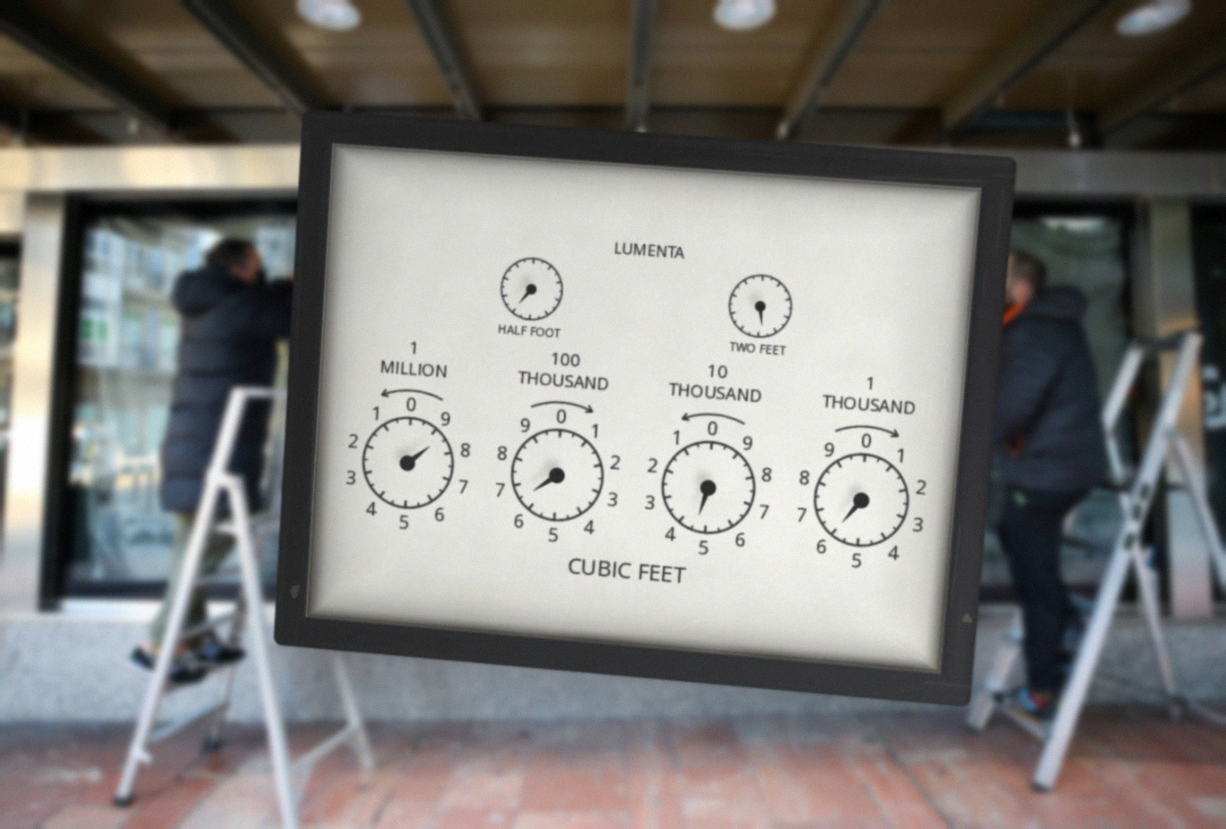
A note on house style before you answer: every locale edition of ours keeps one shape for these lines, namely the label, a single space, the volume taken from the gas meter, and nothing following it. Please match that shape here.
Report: 864600 ft³
